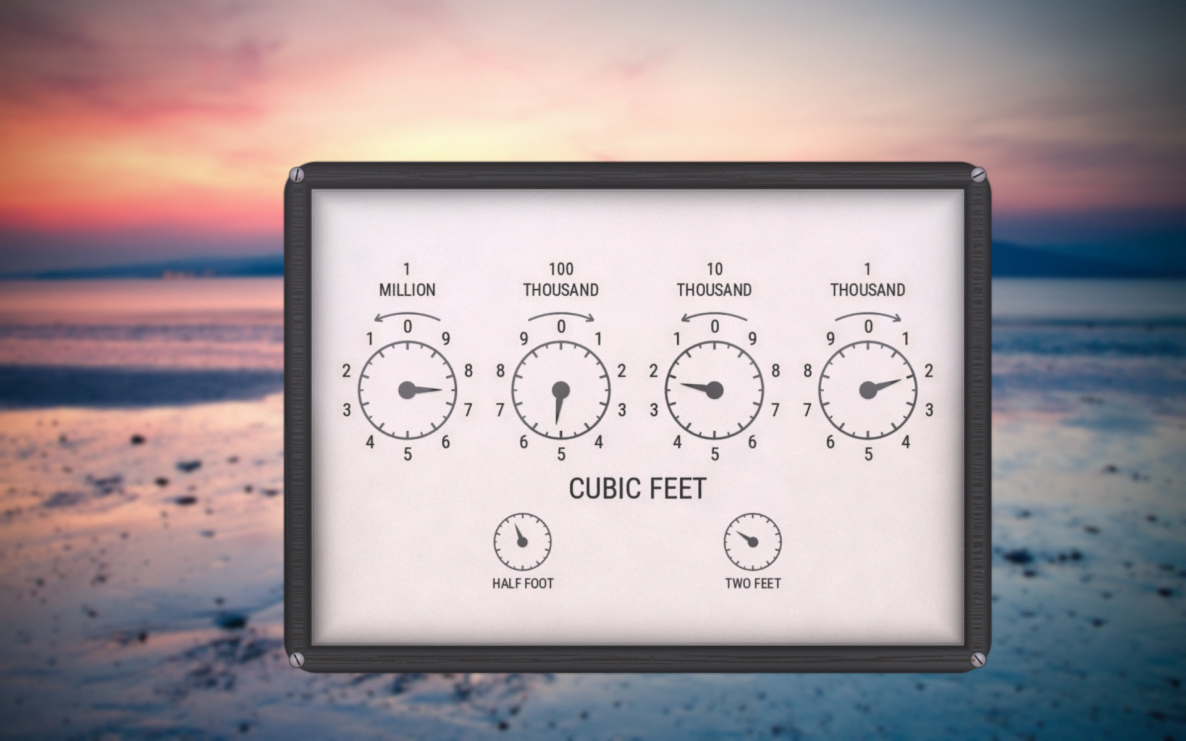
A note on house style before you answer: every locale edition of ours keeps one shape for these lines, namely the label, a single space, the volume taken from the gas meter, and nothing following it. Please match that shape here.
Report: 752200 ft³
